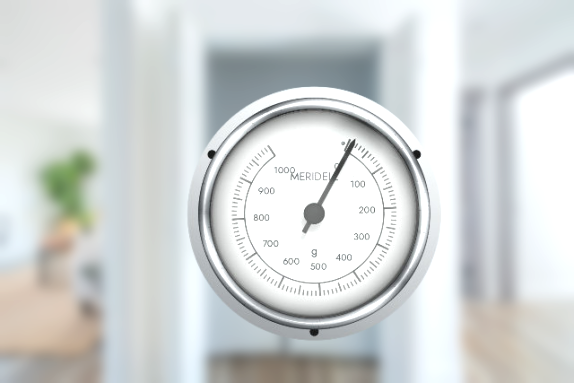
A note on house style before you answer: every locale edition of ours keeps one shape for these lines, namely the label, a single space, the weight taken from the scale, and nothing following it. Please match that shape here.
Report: 10 g
